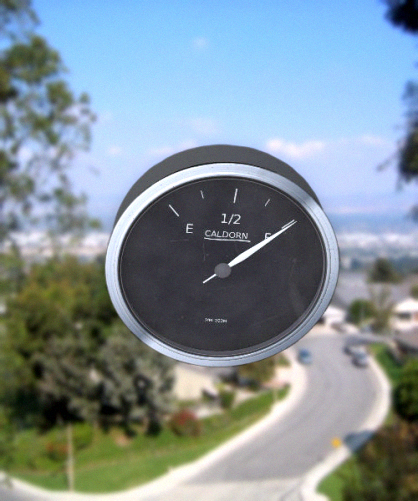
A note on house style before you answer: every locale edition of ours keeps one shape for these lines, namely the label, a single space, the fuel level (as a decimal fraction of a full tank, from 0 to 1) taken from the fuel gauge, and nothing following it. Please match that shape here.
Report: 1
